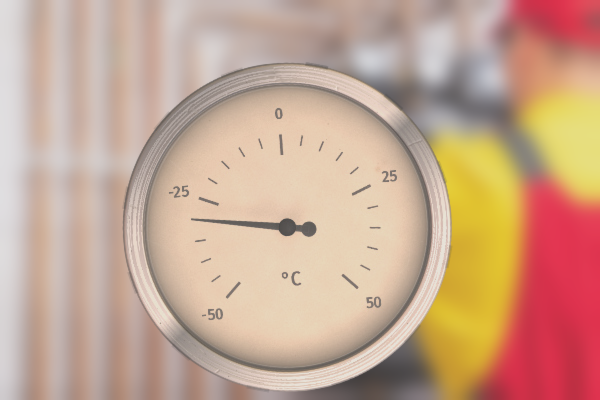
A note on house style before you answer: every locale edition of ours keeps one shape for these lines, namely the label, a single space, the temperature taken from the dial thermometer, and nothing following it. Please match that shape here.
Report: -30 °C
